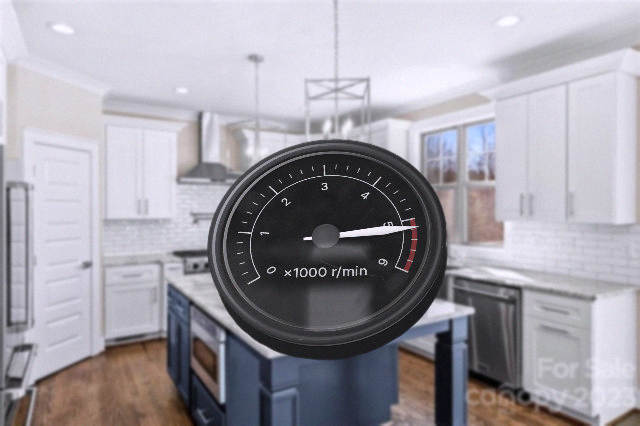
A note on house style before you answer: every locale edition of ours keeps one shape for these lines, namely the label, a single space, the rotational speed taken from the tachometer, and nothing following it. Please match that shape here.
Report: 5200 rpm
